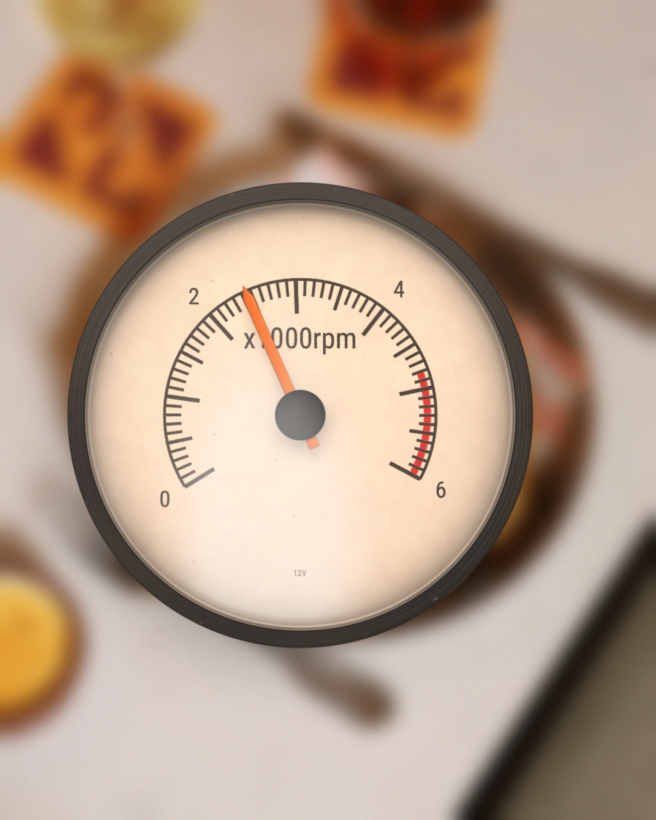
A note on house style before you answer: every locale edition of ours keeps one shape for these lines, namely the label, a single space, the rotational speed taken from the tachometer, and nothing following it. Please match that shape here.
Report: 2450 rpm
